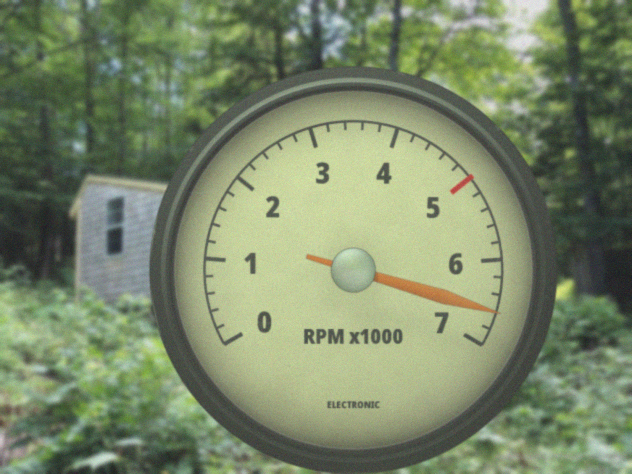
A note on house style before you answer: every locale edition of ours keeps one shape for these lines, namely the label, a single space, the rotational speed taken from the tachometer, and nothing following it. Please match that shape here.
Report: 6600 rpm
